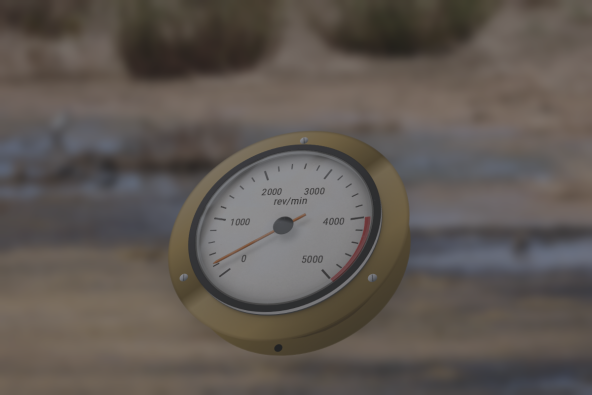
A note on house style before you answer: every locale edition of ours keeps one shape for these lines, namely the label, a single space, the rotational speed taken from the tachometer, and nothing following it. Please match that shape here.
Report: 200 rpm
